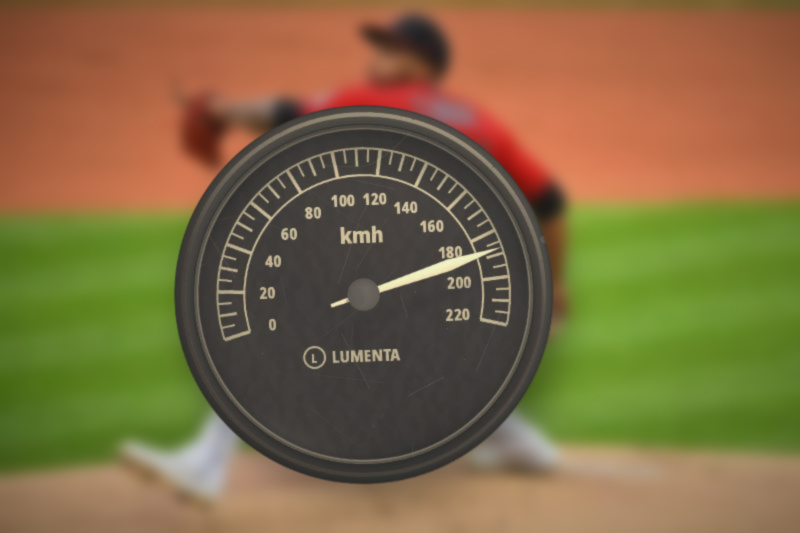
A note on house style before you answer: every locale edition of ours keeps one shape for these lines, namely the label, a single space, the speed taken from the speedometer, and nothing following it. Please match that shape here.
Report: 187.5 km/h
